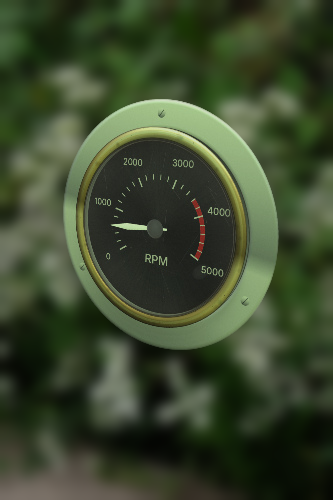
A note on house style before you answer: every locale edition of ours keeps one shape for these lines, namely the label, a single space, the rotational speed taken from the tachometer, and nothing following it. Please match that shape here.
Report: 600 rpm
